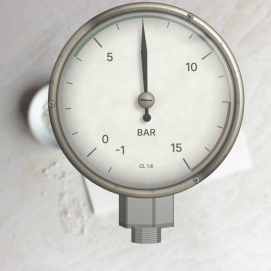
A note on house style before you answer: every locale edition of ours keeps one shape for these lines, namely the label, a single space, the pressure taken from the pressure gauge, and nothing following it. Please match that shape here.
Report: 7 bar
